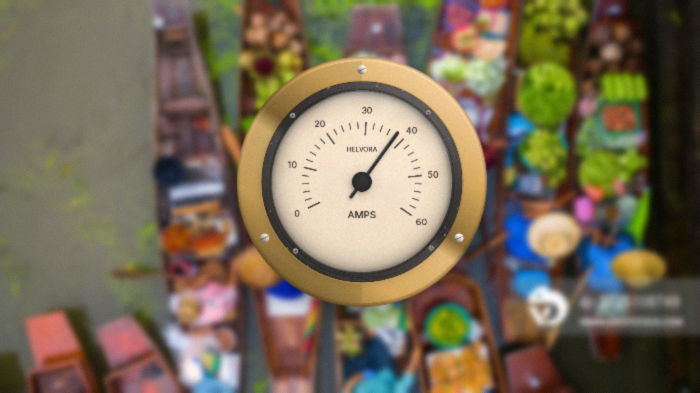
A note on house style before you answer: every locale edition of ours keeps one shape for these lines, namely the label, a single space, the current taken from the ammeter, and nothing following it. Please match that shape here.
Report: 38 A
